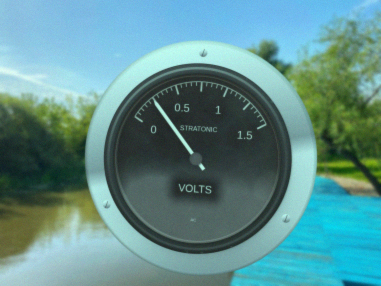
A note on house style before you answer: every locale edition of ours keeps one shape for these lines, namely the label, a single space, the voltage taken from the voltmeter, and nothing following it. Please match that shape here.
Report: 0.25 V
